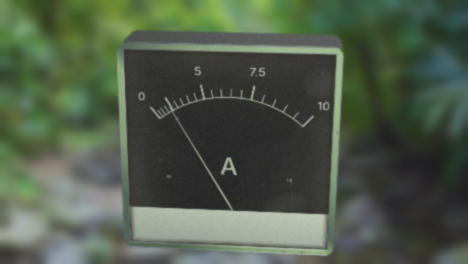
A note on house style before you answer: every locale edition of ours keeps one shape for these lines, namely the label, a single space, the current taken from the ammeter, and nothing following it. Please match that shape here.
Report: 2.5 A
